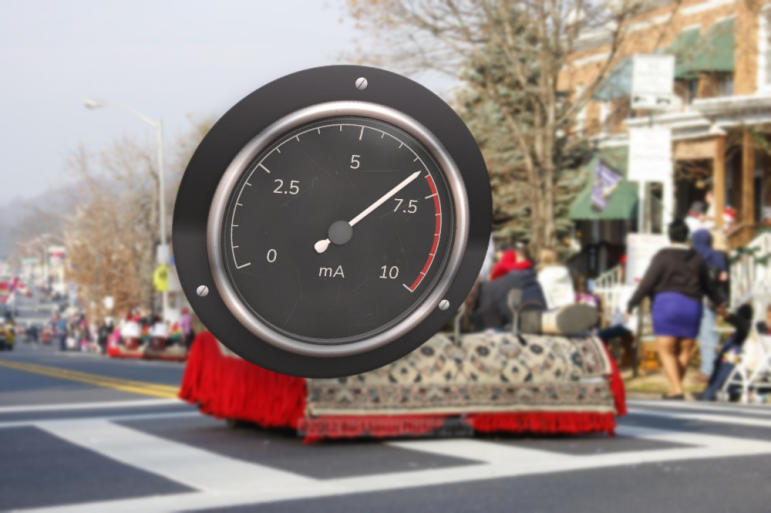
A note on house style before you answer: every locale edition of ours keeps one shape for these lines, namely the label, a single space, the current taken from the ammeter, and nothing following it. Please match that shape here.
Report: 6.75 mA
